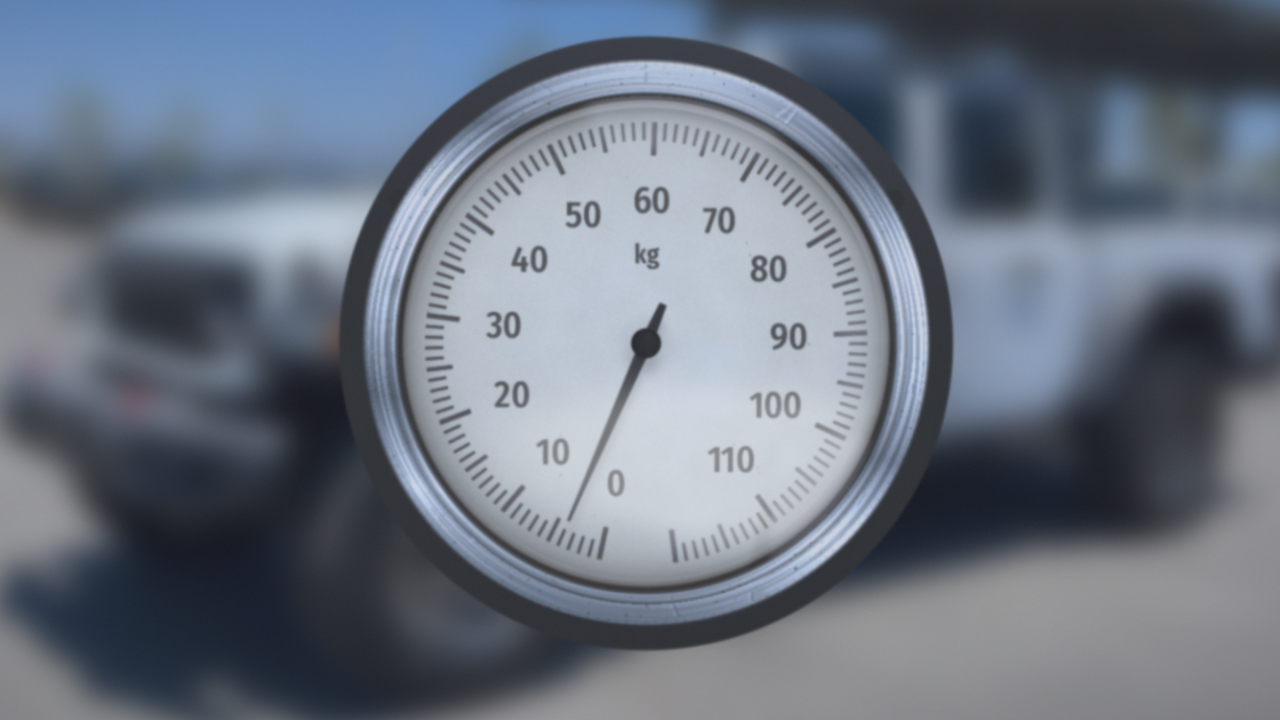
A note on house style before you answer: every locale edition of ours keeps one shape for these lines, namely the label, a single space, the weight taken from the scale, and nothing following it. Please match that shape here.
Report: 4 kg
